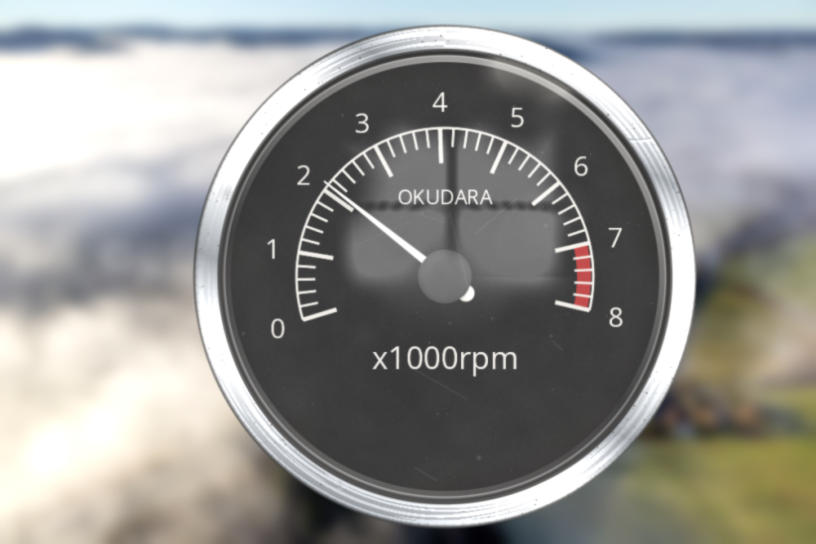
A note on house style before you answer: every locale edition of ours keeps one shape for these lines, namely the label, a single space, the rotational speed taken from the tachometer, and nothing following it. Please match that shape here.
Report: 2100 rpm
